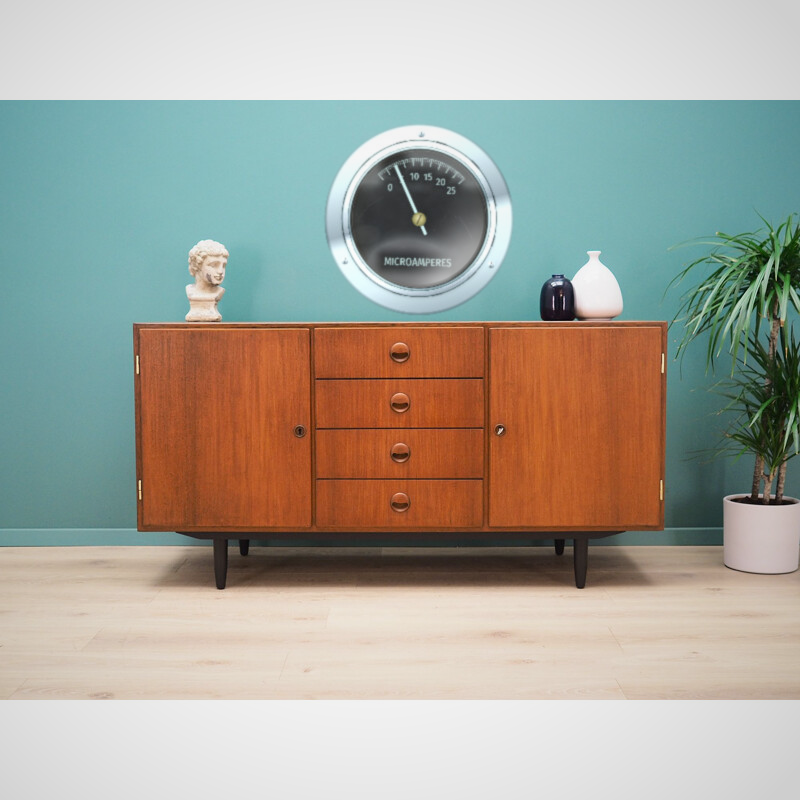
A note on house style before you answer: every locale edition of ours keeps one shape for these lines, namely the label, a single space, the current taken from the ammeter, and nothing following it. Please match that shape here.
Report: 5 µA
